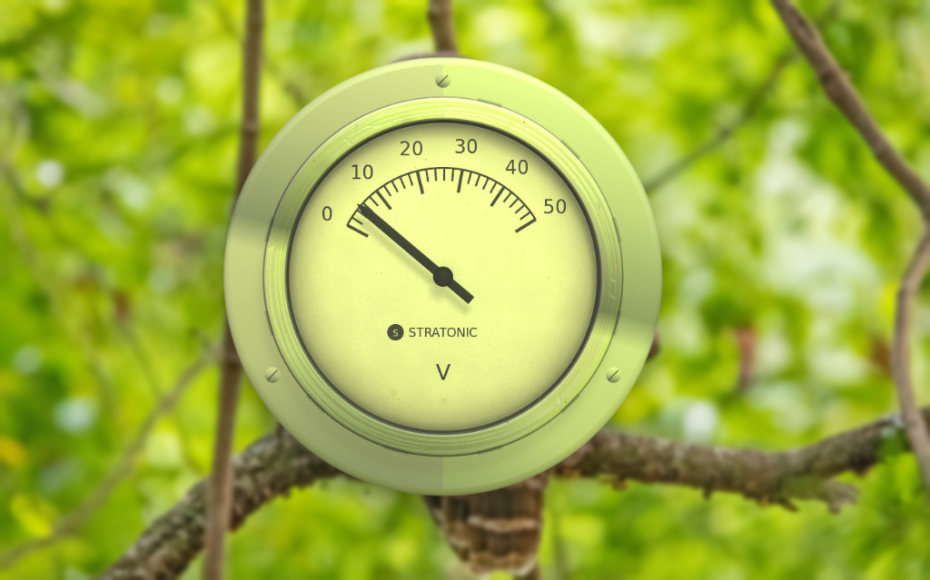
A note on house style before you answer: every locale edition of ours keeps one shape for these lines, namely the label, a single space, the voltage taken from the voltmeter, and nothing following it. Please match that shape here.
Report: 5 V
